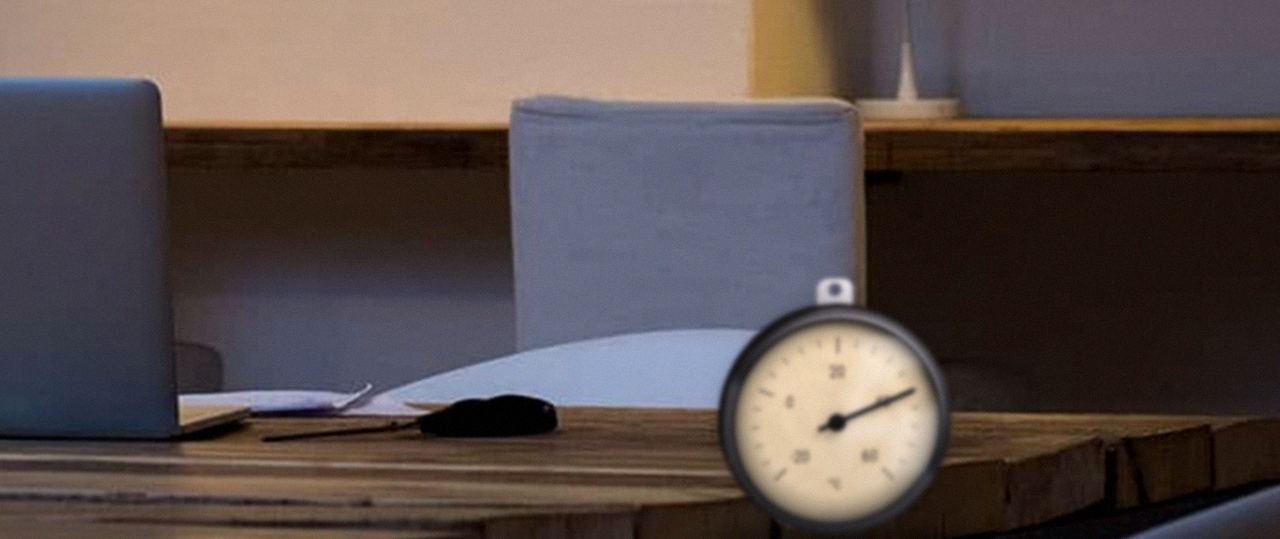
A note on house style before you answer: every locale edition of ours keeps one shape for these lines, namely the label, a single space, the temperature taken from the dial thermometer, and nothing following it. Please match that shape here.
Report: 40 °C
